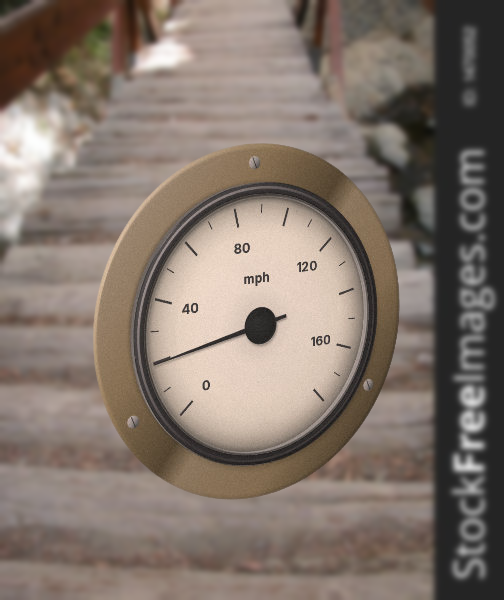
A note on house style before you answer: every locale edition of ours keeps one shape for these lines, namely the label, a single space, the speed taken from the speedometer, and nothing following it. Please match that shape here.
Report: 20 mph
